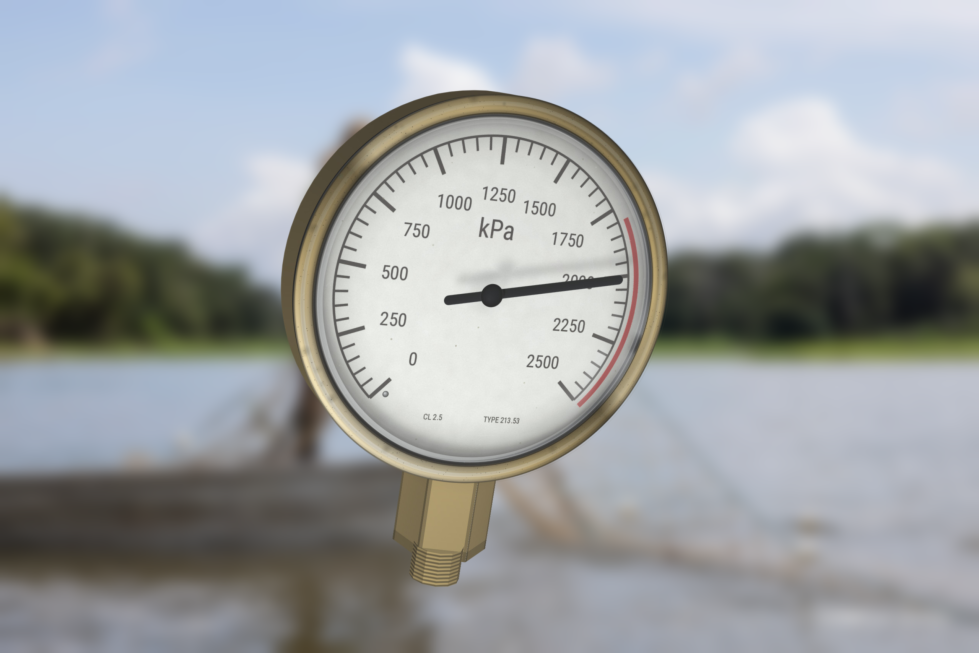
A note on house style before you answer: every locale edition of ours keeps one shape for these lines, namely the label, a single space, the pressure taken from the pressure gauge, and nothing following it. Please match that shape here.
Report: 2000 kPa
